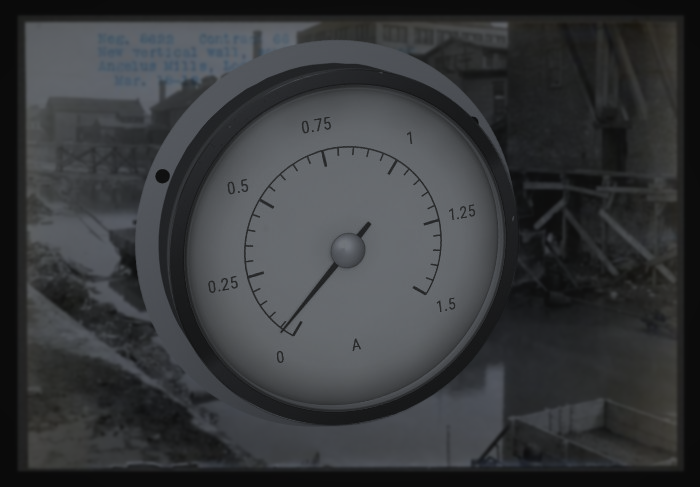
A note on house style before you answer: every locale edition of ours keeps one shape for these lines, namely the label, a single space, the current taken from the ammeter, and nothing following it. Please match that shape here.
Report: 0.05 A
